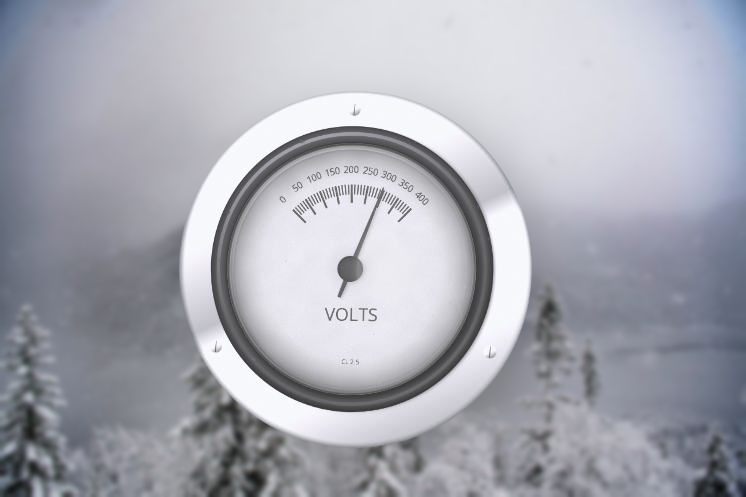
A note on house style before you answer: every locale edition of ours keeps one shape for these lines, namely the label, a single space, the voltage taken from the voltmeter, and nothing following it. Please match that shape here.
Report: 300 V
